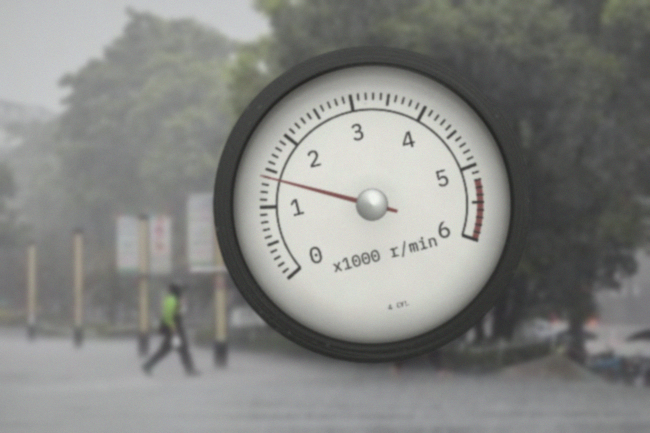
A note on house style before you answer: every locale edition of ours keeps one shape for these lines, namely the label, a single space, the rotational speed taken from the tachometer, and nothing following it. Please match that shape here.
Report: 1400 rpm
